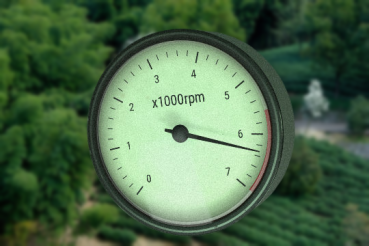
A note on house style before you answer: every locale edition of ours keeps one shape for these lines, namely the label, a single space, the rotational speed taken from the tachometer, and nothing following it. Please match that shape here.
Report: 6300 rpm
